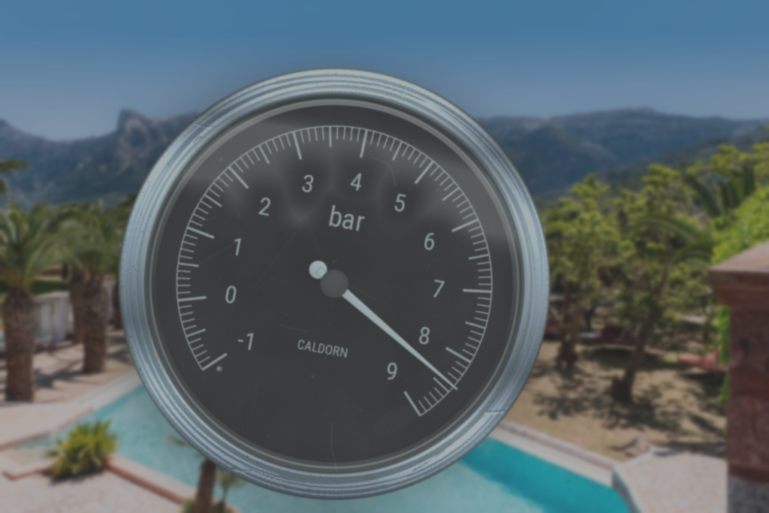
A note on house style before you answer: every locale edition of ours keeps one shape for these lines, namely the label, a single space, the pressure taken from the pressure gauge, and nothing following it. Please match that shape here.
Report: 8.4 bar
